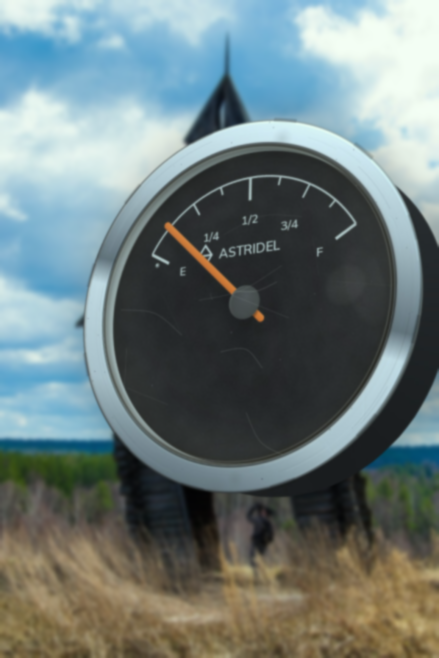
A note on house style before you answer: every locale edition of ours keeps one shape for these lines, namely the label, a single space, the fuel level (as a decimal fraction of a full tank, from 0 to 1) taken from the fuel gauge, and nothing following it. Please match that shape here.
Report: 0.125
